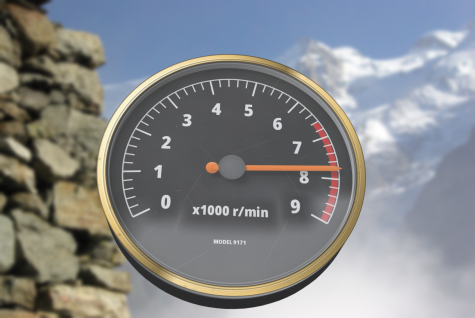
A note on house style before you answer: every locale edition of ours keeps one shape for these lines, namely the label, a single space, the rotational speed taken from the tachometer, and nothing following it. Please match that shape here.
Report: 7800 rpm
